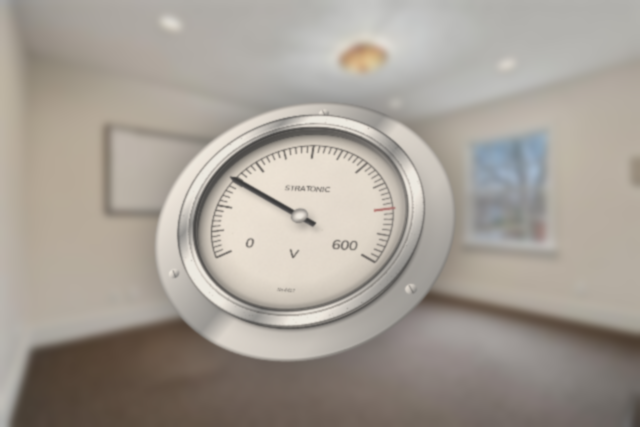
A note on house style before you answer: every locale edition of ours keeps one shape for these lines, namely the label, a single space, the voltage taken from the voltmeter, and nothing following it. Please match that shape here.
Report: 150 V
